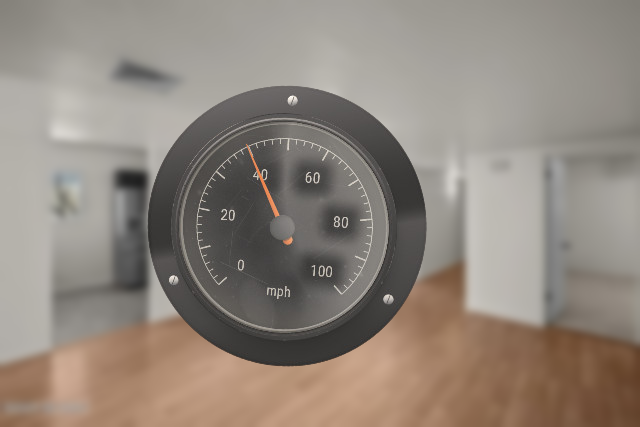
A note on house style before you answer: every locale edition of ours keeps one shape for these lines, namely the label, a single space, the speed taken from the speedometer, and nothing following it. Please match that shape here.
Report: 40 mph
